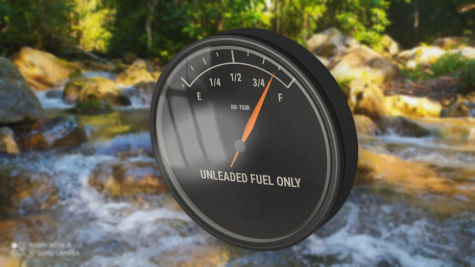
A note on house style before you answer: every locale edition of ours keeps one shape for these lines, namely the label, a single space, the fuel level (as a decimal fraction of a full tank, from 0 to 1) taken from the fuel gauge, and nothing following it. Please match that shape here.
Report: 0.875
